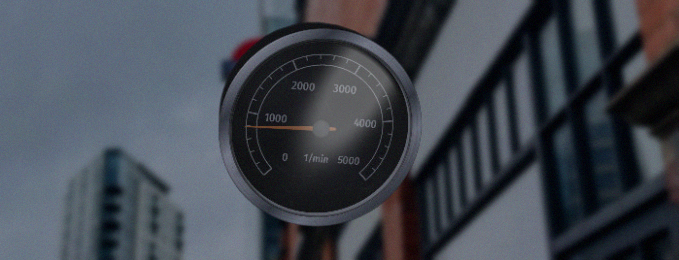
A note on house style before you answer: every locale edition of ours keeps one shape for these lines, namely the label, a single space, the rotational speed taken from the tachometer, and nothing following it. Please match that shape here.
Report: 800 rpm
